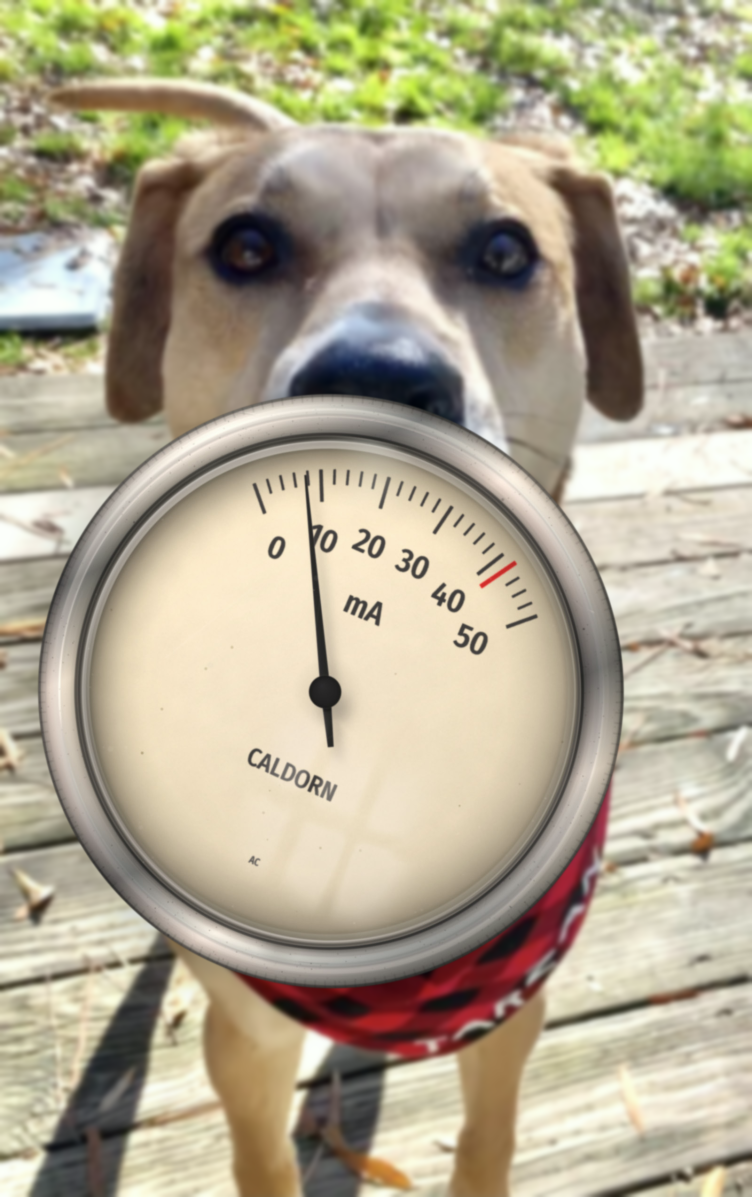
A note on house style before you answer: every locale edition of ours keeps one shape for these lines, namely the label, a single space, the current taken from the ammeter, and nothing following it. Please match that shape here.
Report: 8 mA
